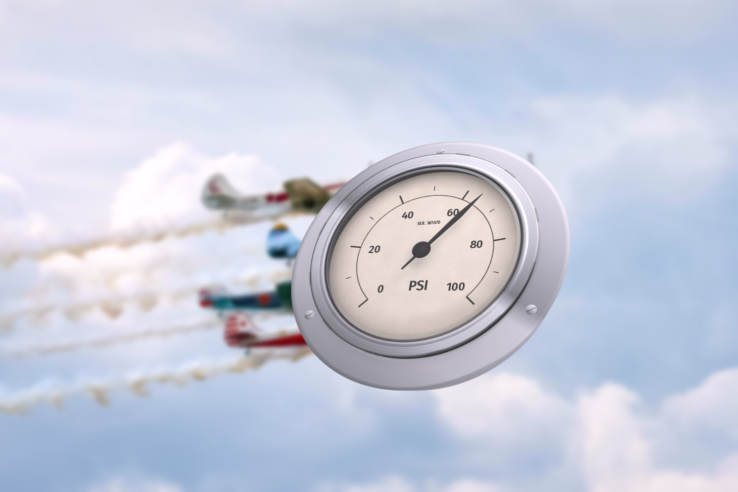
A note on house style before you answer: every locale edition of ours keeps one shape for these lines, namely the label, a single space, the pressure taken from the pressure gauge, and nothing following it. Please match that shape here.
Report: 65 psi
